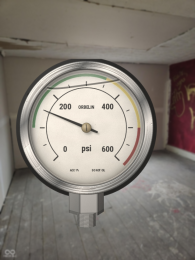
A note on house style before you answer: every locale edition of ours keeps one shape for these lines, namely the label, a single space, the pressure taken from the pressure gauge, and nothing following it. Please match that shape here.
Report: 150 psi
